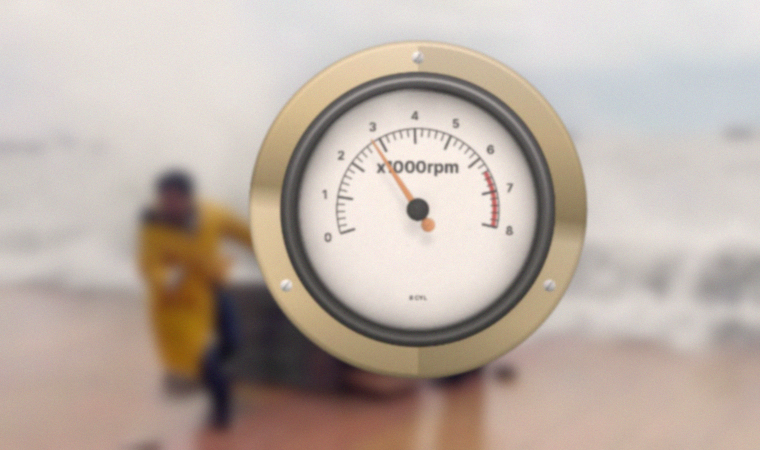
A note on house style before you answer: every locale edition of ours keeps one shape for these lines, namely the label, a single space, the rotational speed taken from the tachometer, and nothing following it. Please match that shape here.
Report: 2800 rpm
